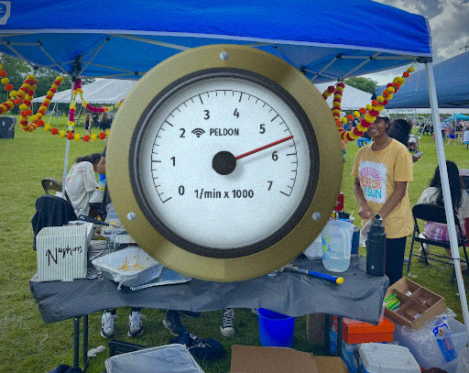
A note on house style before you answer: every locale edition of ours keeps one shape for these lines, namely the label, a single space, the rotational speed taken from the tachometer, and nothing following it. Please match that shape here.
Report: 5600 rpm
